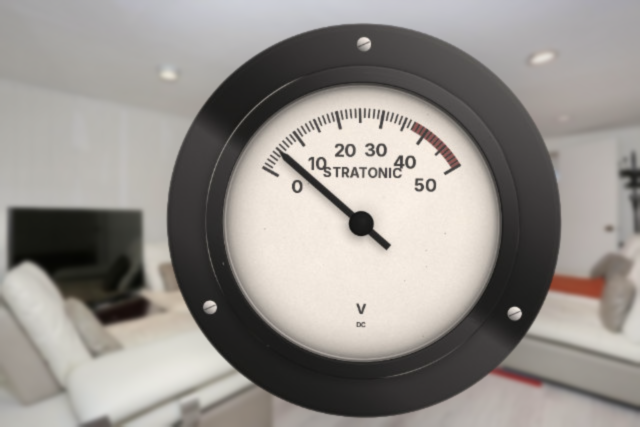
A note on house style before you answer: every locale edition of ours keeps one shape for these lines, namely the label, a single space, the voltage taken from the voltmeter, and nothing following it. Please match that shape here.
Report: 5 V
